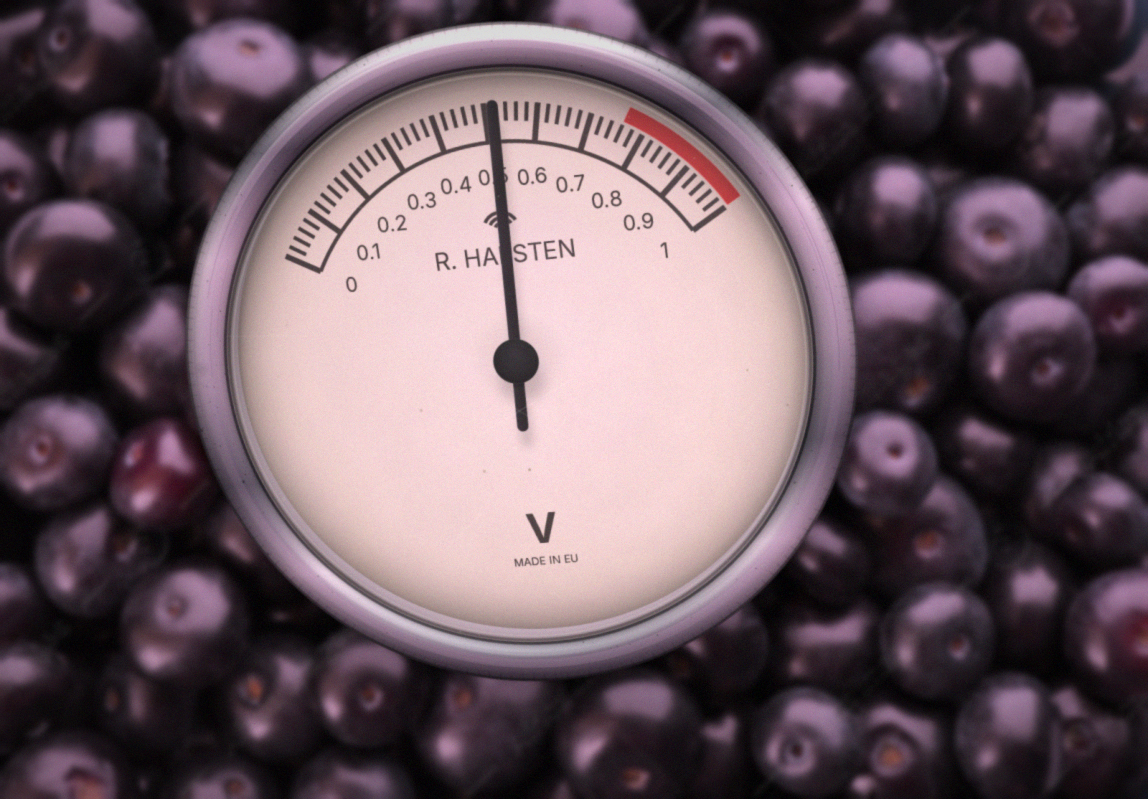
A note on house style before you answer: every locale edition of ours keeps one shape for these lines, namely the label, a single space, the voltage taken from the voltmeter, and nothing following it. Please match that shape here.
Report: 0.52 V
